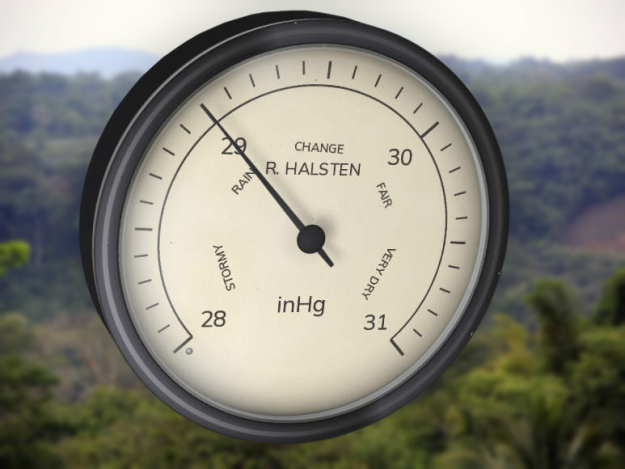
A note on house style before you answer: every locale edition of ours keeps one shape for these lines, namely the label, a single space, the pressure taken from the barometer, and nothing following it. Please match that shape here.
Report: 29 inHg
